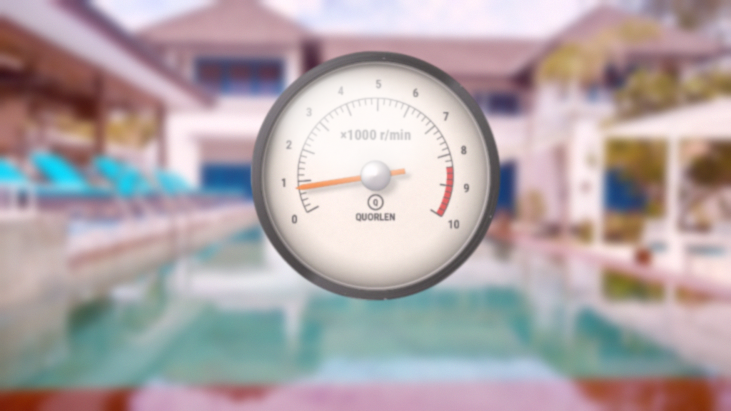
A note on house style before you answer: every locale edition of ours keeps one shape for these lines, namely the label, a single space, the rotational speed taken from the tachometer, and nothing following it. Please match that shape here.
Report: 800 rpm
